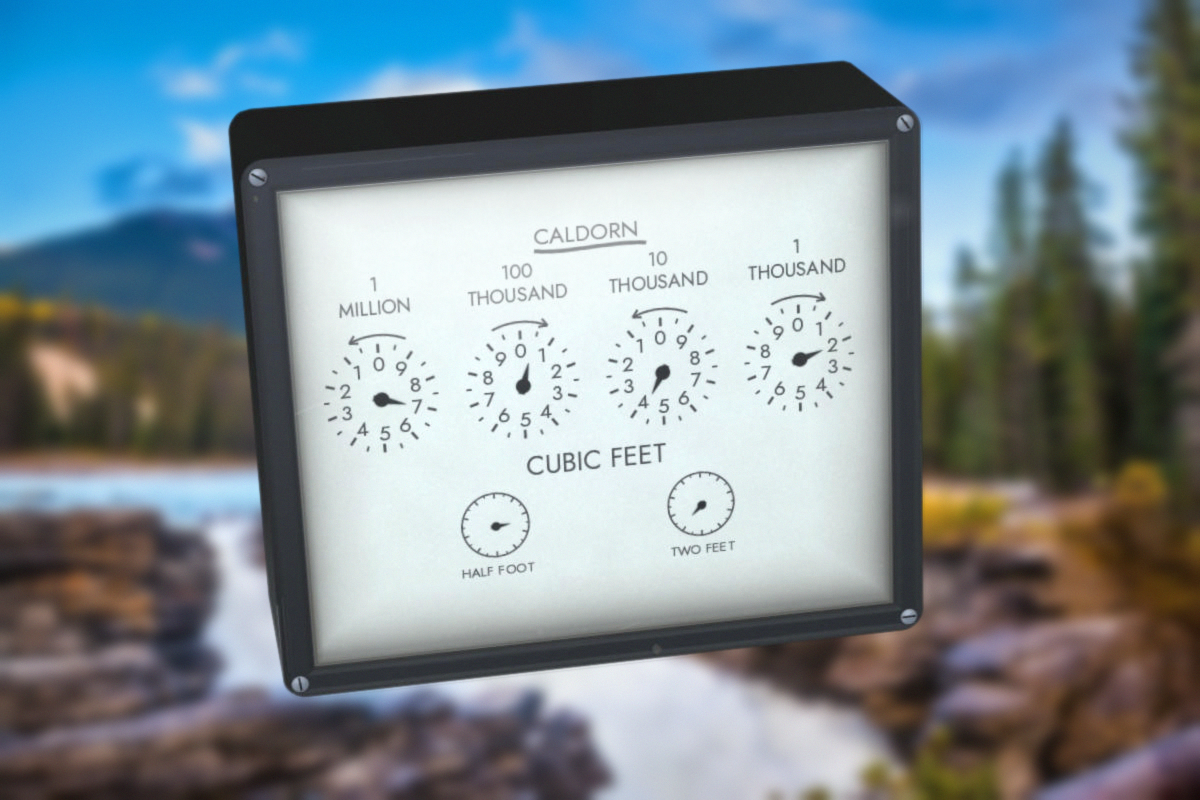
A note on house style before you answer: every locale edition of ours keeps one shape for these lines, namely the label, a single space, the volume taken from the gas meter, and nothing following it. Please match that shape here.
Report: 704200 ft³
